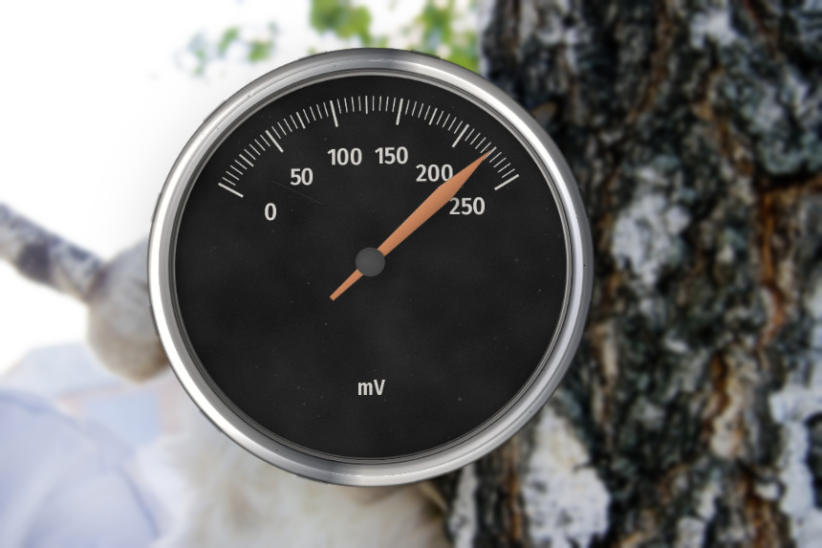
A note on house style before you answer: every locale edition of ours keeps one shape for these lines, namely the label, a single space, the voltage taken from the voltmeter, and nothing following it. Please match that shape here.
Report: 225 mV
